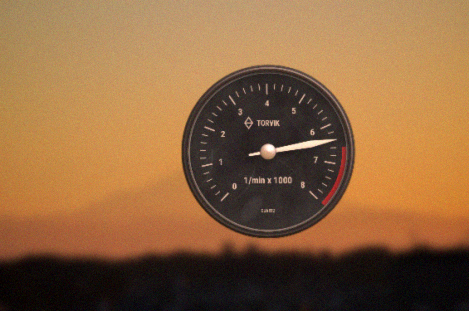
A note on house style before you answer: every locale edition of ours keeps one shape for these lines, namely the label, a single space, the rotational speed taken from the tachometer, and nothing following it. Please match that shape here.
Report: 6400 rpm
